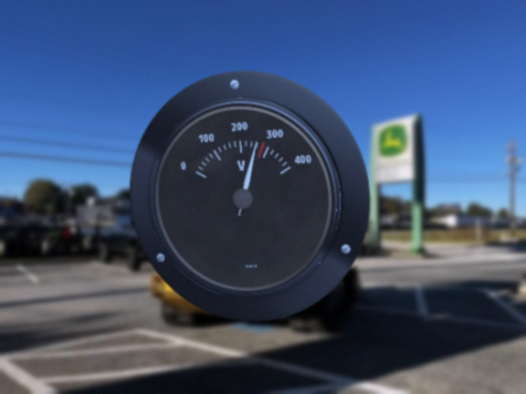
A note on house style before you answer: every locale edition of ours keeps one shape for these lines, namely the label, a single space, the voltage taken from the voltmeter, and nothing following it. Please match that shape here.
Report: 260 V
